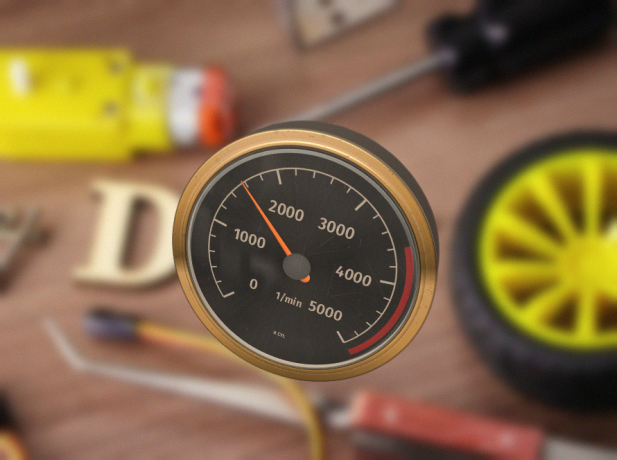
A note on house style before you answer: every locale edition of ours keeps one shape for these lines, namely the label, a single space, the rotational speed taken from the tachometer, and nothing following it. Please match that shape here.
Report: 1600 rpm
